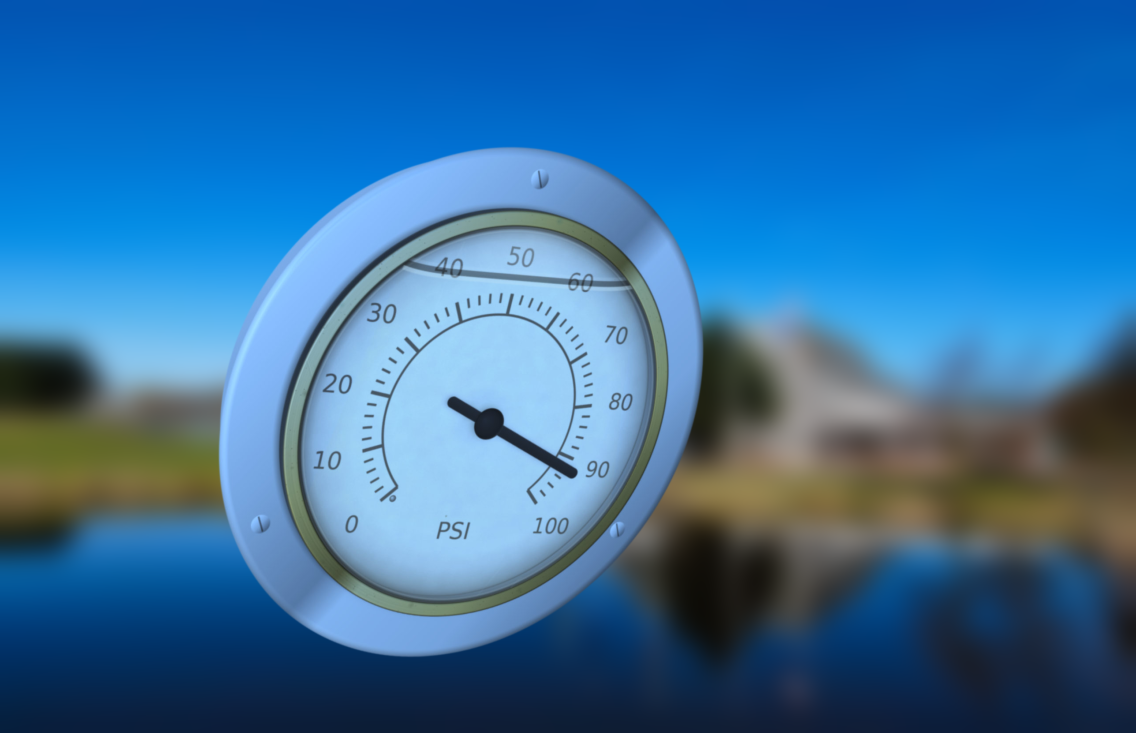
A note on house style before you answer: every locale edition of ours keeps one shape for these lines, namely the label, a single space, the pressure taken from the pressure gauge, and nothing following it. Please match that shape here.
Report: 92 psi
